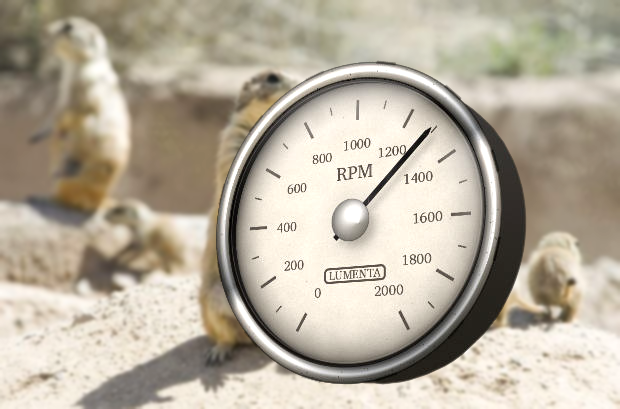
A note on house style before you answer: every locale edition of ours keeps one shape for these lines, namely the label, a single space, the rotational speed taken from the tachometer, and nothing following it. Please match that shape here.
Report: 1300 rpm
